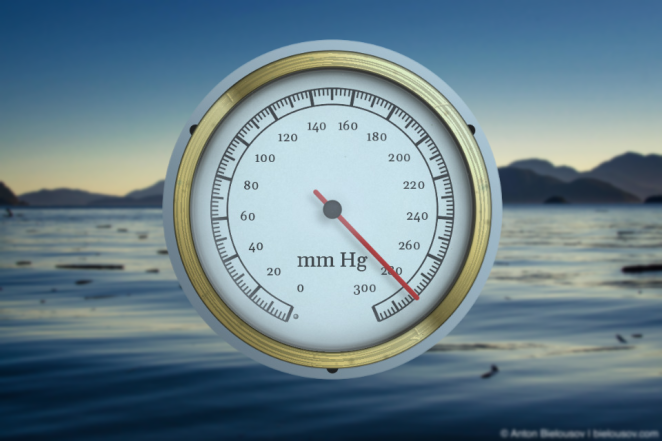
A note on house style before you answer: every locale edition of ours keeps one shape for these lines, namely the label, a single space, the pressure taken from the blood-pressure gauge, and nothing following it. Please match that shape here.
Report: 280 mmHg
